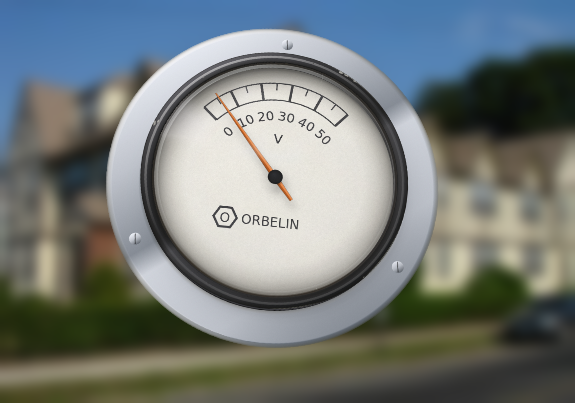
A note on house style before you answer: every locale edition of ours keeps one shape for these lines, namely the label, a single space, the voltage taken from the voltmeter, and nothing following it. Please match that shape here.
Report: 5 V
